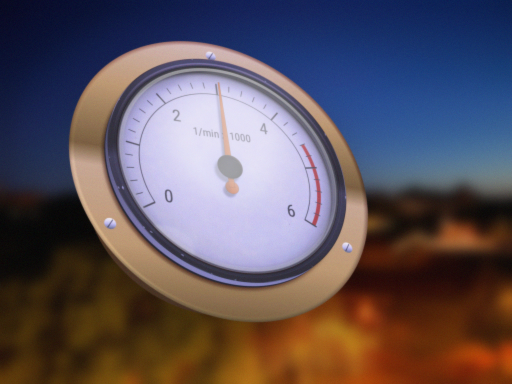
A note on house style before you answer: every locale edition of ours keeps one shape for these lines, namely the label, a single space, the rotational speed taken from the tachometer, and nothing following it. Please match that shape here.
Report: 3000 rpm
